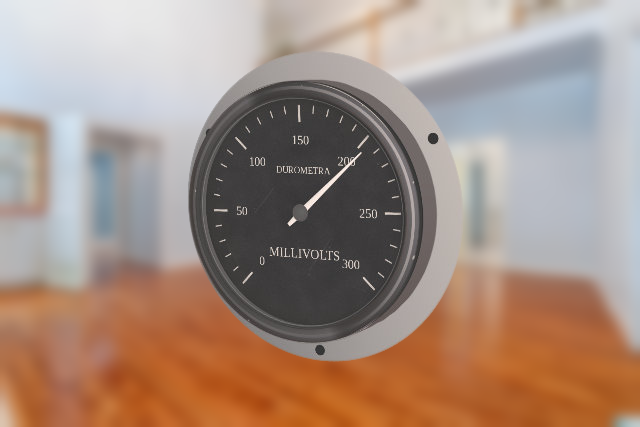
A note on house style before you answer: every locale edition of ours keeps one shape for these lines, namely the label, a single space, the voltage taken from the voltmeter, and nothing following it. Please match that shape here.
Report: 205 mV
